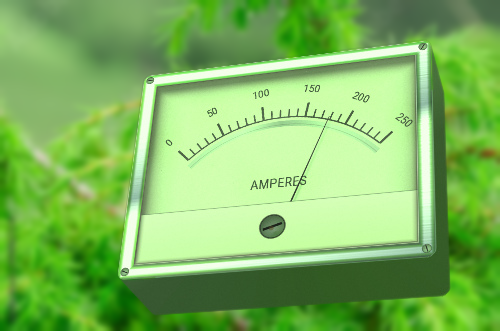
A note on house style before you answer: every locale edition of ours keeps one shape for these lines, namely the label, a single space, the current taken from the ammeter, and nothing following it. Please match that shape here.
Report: 180 A
